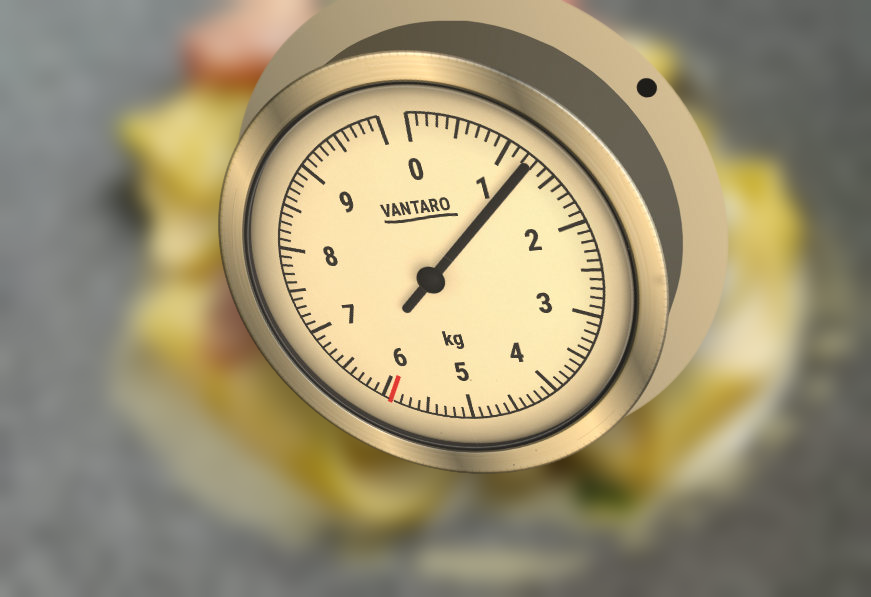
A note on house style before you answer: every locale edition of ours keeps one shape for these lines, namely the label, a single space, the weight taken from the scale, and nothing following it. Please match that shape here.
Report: 1.25 kg
